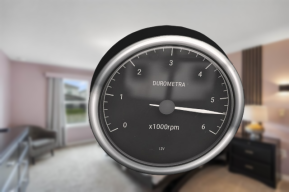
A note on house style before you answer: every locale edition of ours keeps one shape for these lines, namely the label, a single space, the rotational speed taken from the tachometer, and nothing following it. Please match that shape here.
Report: 5400 rpm
